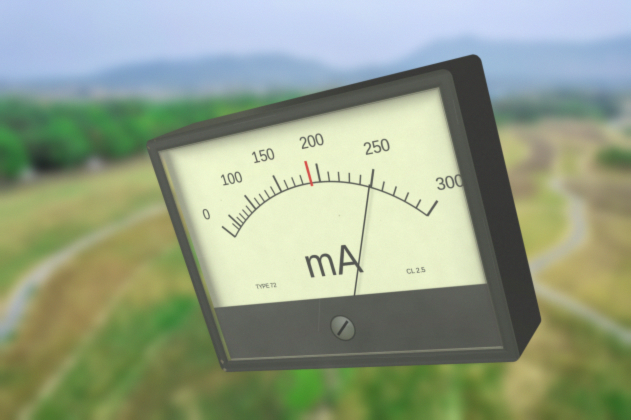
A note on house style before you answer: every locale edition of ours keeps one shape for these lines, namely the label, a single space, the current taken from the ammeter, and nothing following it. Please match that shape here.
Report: 250 mA
